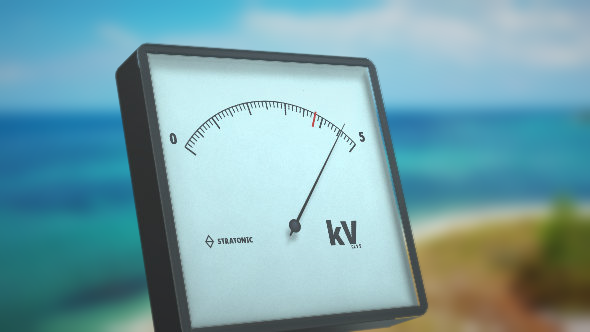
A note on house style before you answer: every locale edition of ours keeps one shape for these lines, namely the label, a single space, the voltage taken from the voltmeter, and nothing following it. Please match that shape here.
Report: 4.5 kV
